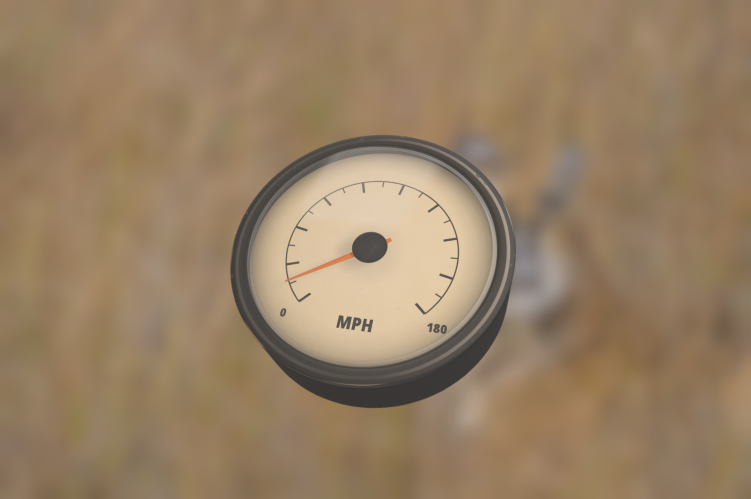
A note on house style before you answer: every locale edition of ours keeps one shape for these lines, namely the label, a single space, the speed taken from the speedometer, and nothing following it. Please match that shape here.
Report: 10 mph
